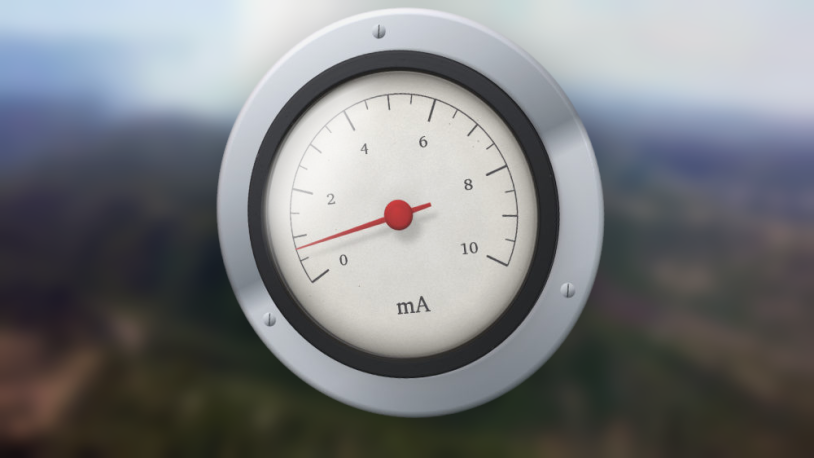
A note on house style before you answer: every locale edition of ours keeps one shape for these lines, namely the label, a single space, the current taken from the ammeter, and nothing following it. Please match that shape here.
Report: 0.75 mA
